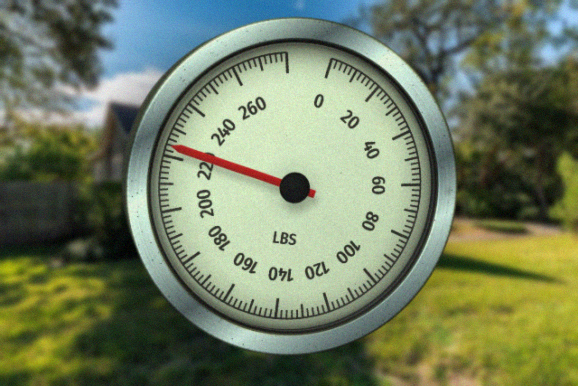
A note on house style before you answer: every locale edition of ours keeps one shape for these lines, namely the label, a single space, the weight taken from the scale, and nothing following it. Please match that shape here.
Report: 224 lb
